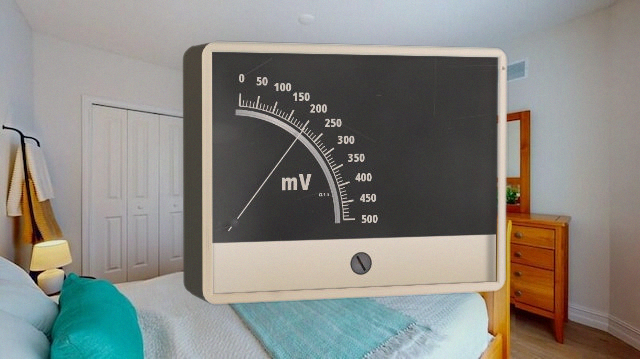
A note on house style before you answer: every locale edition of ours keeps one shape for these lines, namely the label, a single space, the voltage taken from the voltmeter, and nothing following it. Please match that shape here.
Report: 200 mV
